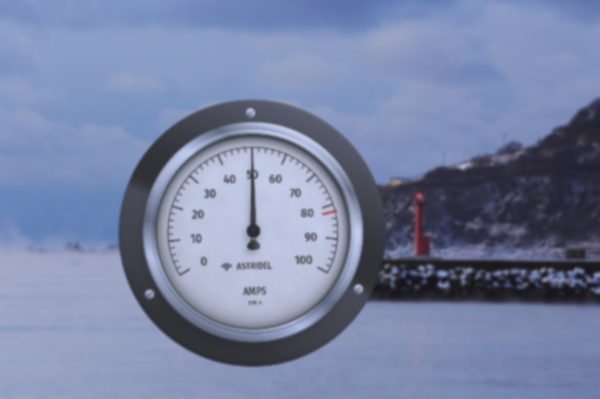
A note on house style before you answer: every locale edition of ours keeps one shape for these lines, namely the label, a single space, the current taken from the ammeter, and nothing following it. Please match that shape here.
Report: 50 A
